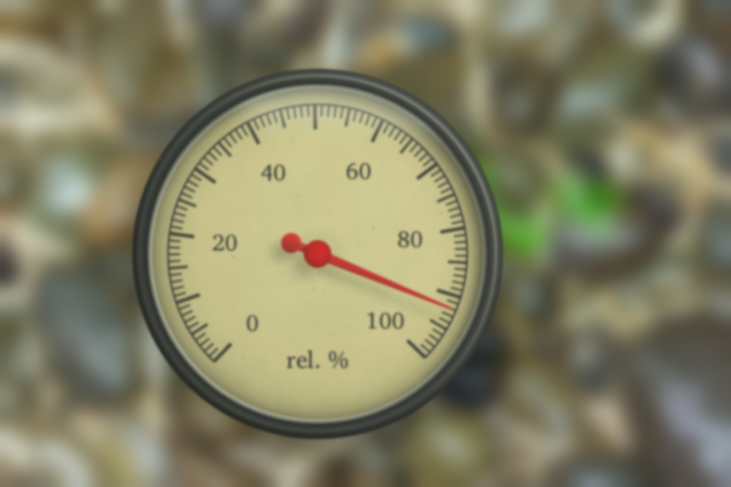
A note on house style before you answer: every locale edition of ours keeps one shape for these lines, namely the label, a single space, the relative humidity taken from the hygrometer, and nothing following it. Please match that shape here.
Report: 92 %
